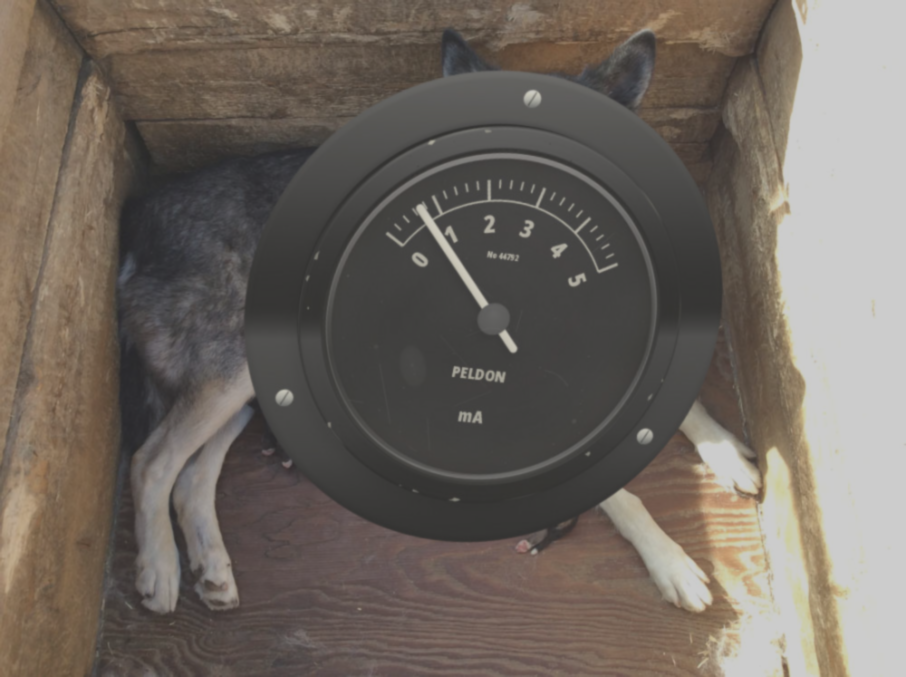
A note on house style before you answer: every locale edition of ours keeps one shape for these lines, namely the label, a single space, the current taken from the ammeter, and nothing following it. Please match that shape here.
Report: 0.7 mA
